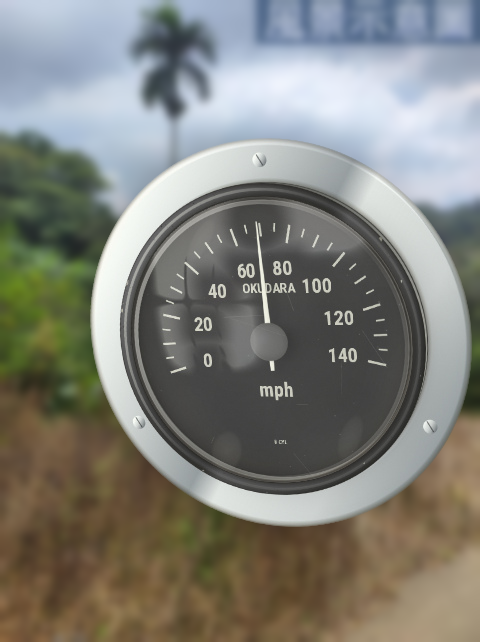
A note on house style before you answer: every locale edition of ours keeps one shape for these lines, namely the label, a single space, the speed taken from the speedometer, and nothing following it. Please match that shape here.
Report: 70 mph
